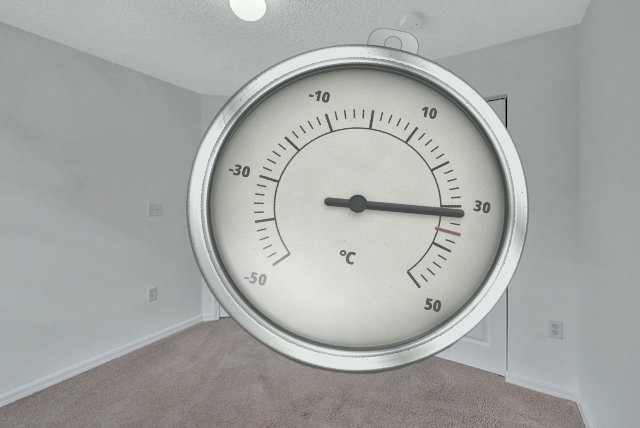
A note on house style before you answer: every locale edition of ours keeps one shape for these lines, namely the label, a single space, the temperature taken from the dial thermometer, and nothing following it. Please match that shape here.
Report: 32 °C
